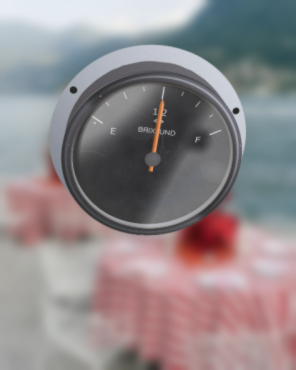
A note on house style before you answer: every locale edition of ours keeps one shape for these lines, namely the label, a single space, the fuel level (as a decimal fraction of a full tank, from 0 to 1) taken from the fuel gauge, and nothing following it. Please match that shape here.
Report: 0.5
